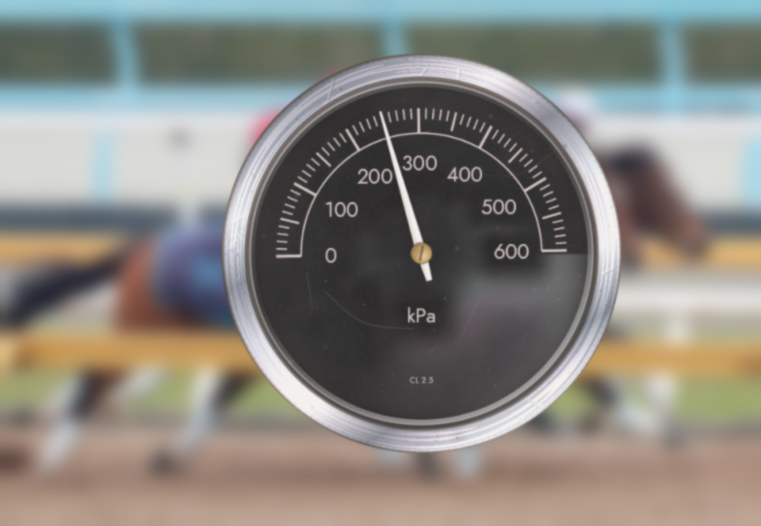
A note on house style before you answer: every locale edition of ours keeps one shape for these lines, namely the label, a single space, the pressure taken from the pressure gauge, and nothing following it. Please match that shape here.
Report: 250 kPa
